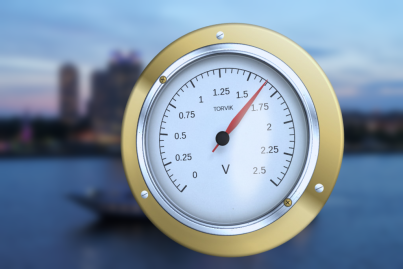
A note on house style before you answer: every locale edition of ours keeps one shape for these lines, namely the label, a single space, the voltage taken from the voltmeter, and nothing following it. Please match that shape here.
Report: 1.65 V
